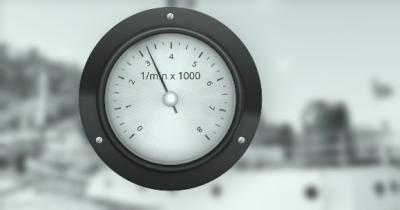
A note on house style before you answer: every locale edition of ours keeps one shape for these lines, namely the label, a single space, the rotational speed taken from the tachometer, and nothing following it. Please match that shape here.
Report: 3250 rpm
